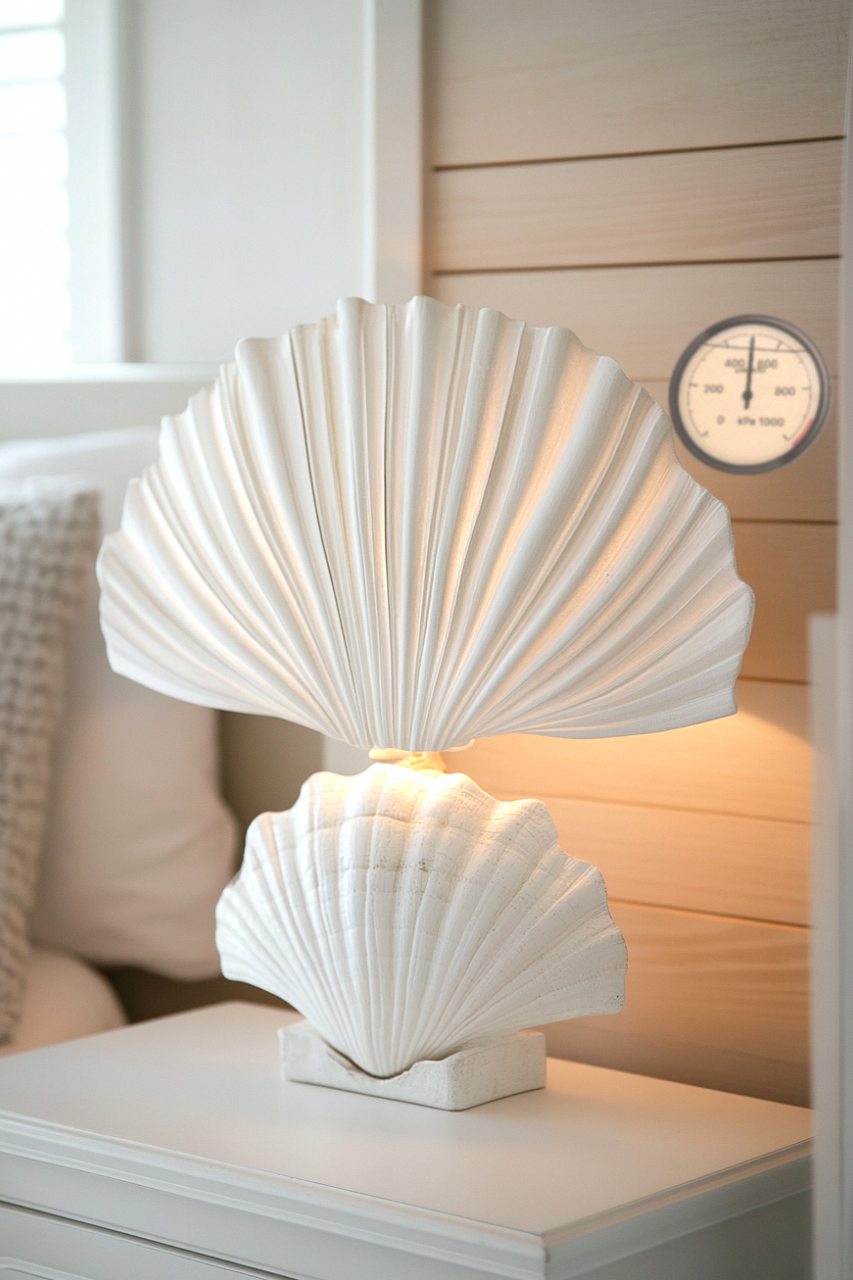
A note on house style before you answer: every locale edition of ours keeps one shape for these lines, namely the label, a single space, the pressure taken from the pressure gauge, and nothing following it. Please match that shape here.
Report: 500 kPa
